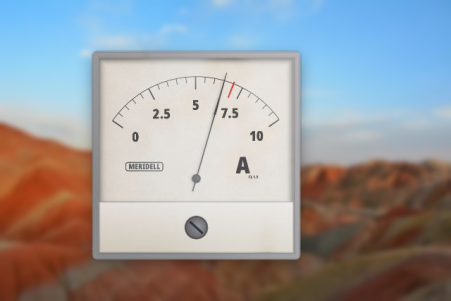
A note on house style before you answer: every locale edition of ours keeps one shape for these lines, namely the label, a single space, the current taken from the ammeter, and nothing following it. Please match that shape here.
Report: 6.5 A
